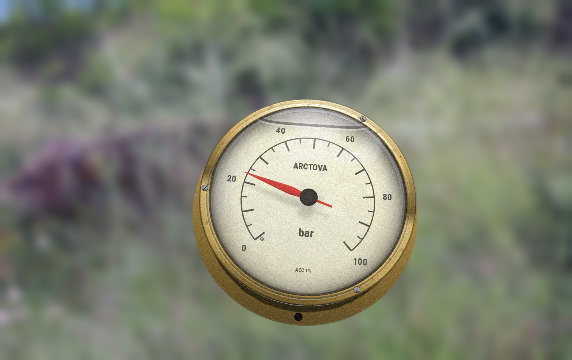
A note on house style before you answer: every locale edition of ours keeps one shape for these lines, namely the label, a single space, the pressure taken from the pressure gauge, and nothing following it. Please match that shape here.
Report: 22.5 bar
